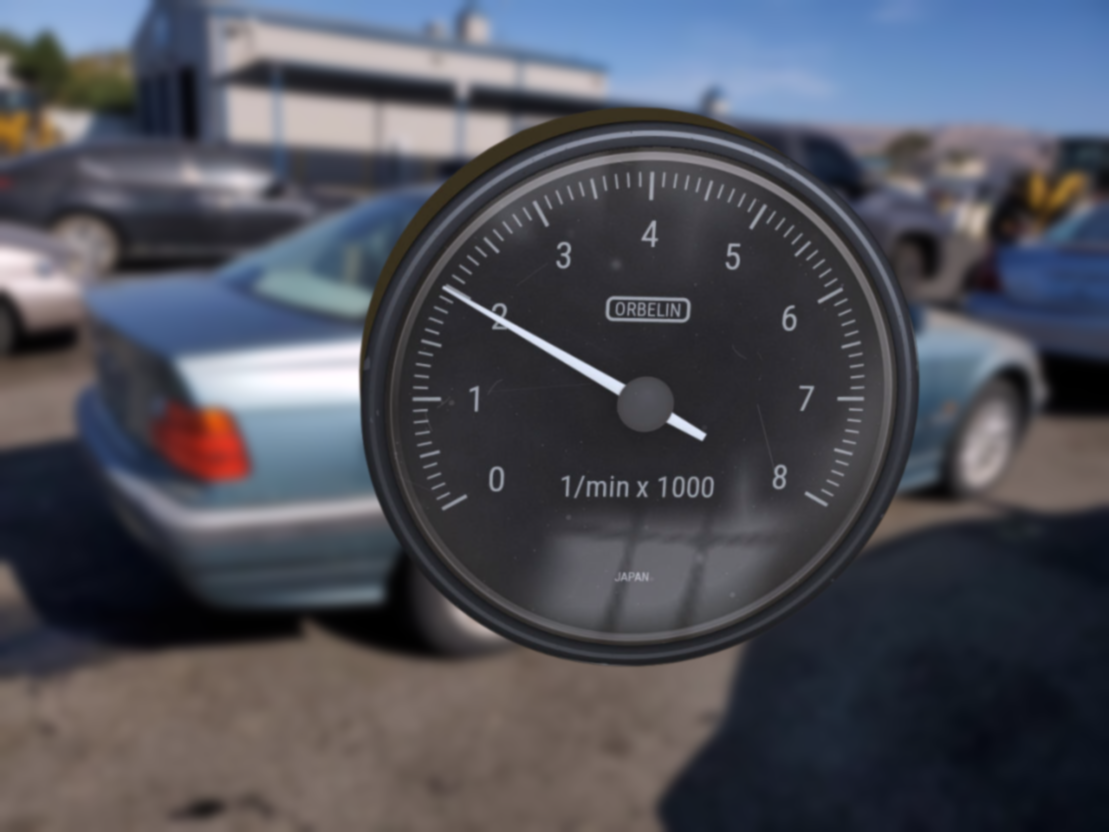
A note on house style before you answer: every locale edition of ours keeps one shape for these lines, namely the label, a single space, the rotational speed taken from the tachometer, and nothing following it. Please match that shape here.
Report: 2000 rpm
